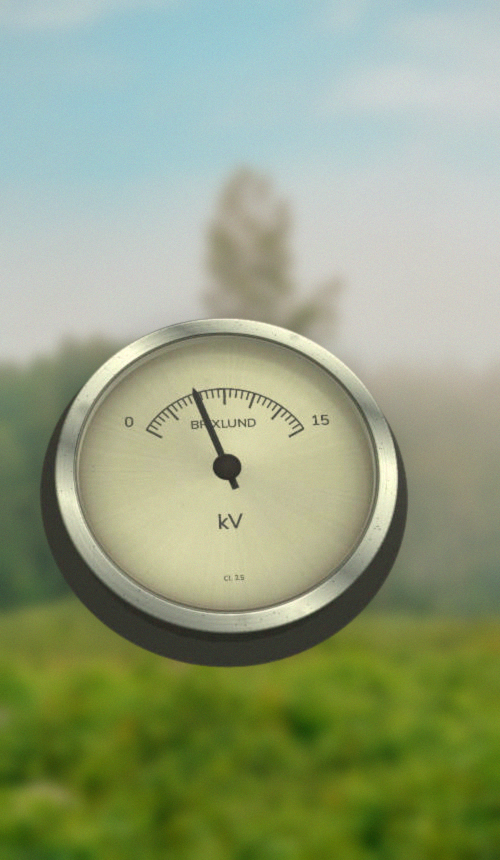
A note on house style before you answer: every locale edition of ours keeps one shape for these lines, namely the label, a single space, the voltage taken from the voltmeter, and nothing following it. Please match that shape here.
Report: 5 kV
